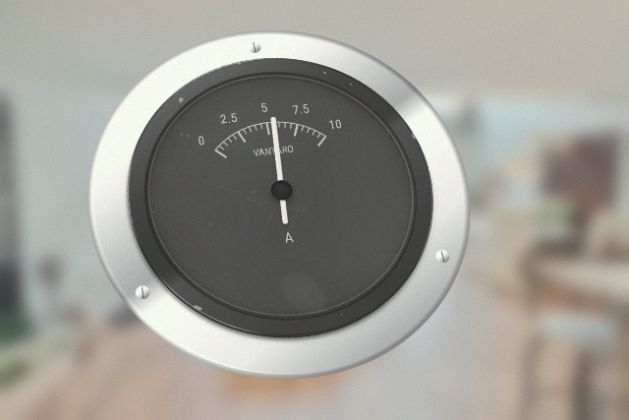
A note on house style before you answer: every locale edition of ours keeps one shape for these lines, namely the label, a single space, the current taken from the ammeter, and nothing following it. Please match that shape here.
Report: 5.5 A
